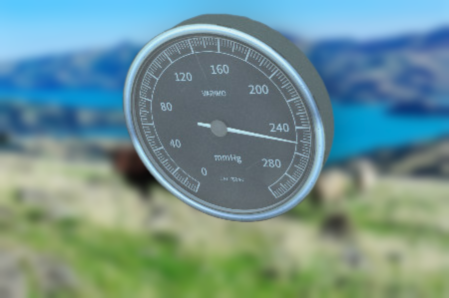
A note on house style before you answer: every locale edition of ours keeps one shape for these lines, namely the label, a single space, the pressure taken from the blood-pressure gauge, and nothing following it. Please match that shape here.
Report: 250 mmHg
